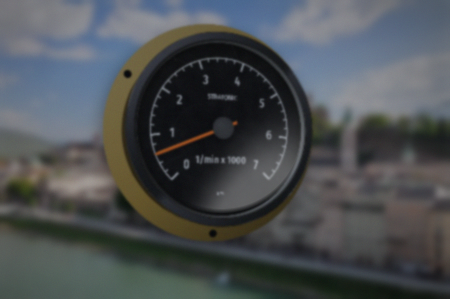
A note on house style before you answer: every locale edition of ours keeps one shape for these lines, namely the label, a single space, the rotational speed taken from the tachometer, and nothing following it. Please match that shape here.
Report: 600 rpm
